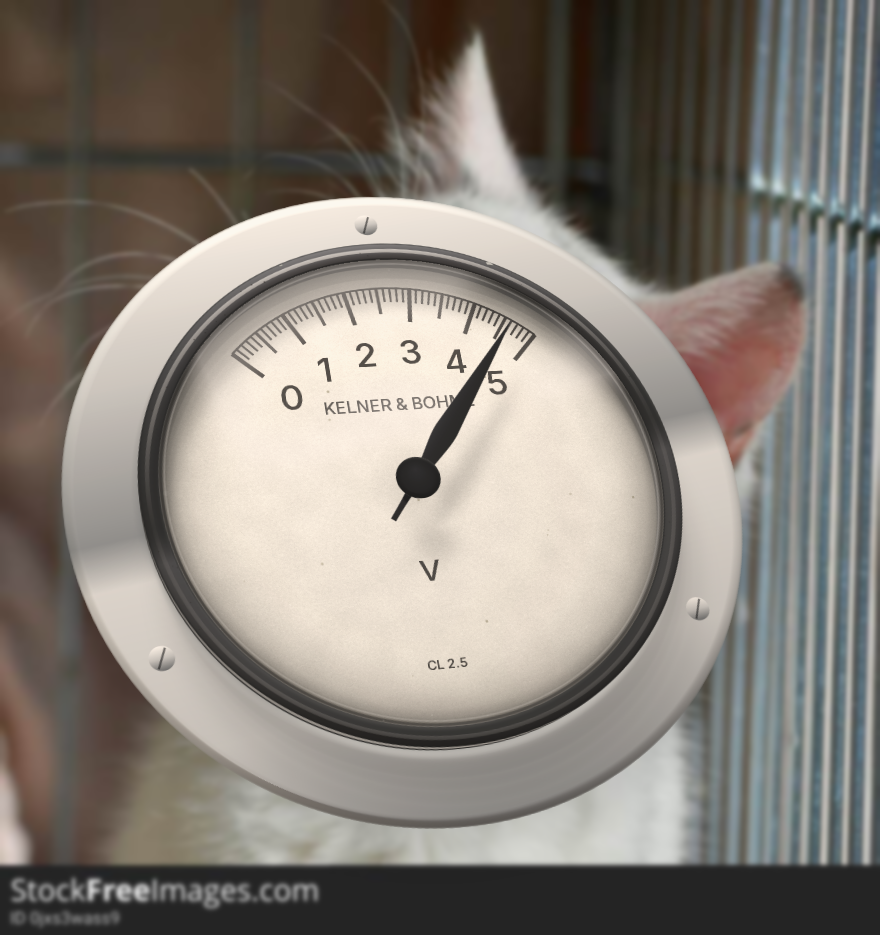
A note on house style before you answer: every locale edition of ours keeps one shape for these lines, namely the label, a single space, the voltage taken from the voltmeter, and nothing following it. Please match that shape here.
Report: 4.6 V
